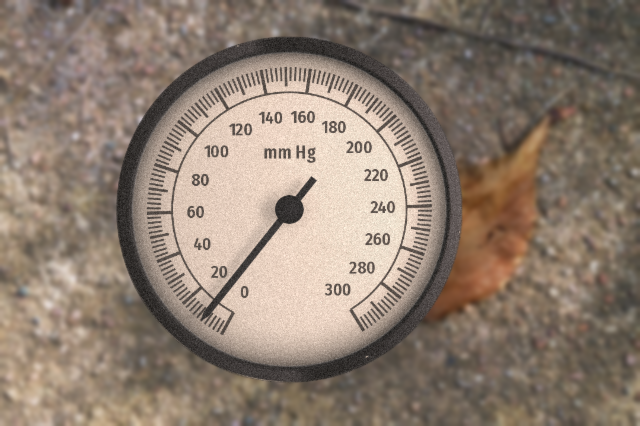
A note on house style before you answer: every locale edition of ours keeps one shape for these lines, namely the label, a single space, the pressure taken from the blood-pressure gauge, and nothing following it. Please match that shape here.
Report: 10 mmHg
